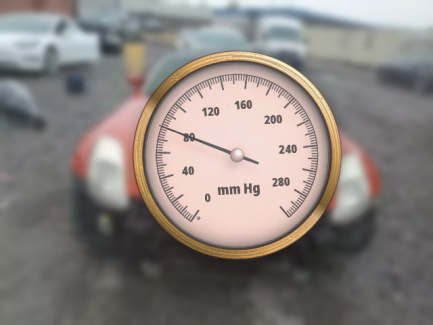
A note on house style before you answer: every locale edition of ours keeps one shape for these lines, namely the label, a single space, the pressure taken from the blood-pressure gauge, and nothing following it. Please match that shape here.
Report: 80 mmHg
